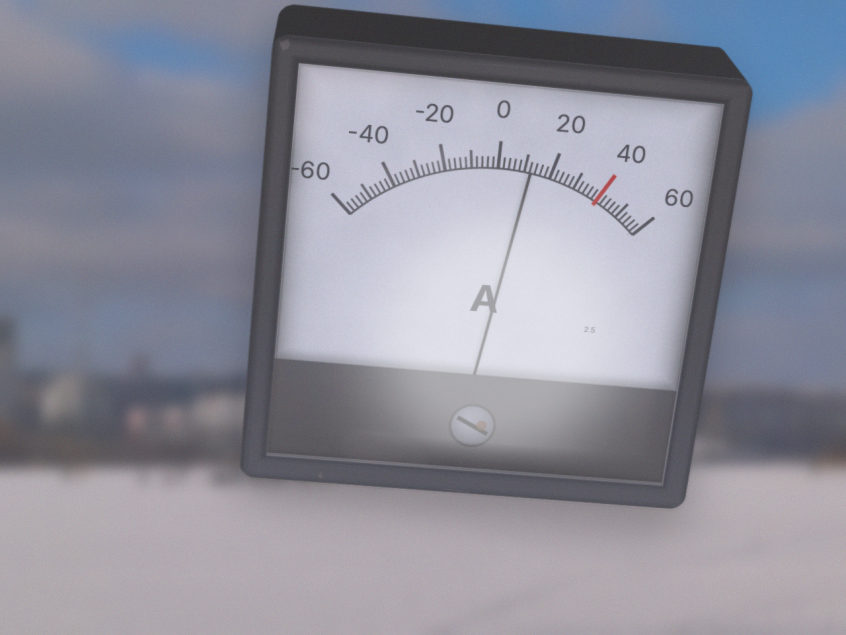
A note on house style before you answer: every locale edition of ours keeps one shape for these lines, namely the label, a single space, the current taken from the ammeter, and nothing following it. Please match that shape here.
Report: 12 A
